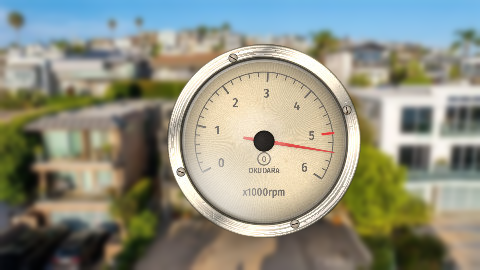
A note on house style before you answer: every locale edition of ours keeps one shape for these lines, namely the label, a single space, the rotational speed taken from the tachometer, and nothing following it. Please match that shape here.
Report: 5400 rpm
